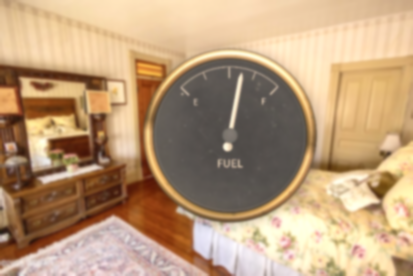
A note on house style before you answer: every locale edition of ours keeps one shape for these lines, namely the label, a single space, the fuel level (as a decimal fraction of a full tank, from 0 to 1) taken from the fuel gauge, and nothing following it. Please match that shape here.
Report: 0.625
